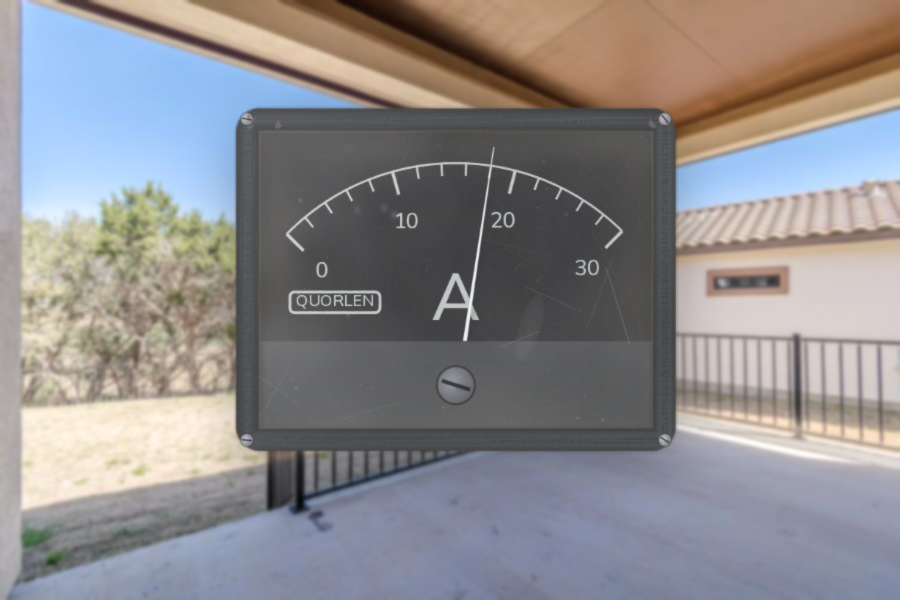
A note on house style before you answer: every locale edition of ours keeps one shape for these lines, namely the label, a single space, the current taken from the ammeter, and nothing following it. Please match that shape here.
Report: 18 A
